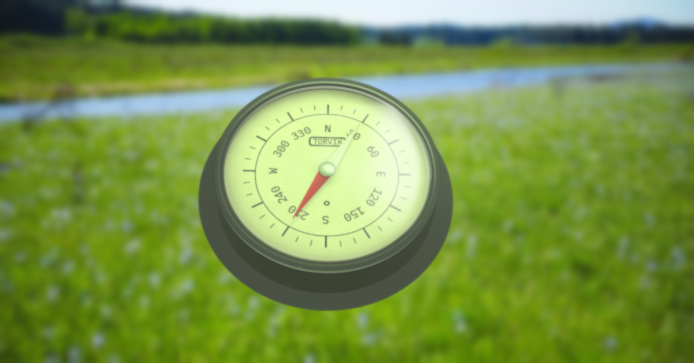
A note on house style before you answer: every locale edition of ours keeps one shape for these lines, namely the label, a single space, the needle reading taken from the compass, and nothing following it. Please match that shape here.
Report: 210 °
